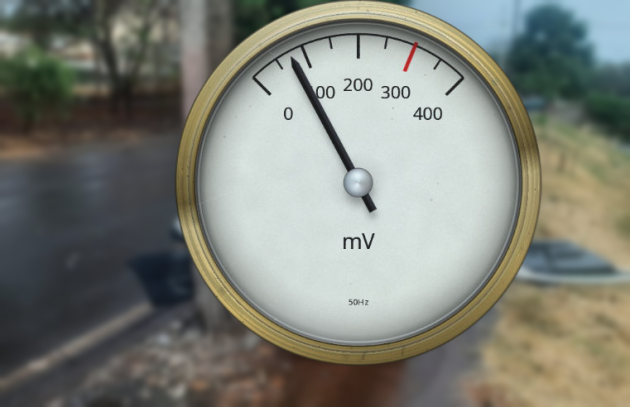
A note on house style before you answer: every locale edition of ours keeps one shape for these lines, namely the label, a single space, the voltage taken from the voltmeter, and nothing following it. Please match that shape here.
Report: 75 mV
